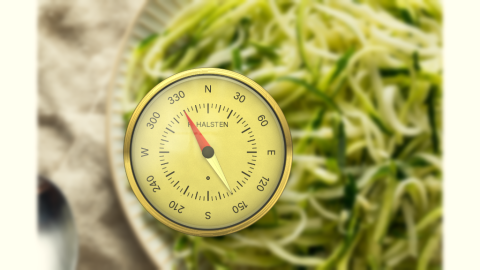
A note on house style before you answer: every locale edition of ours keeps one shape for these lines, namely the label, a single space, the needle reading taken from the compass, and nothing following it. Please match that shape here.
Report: 330 °
